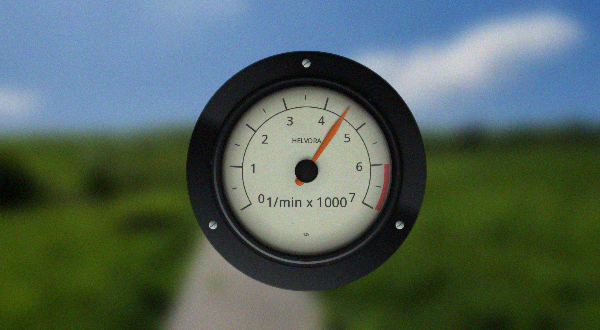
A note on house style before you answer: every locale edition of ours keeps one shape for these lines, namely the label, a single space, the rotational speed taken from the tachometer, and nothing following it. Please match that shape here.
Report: 4500 rpm
